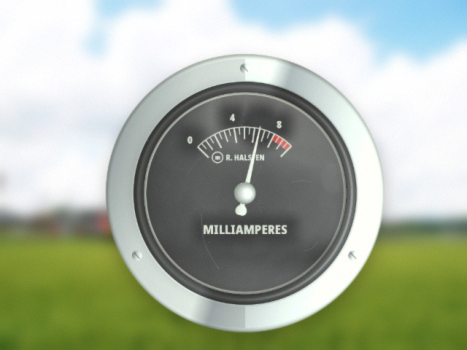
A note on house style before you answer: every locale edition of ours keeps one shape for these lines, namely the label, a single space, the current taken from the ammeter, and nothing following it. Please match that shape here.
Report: 6.5 mA
